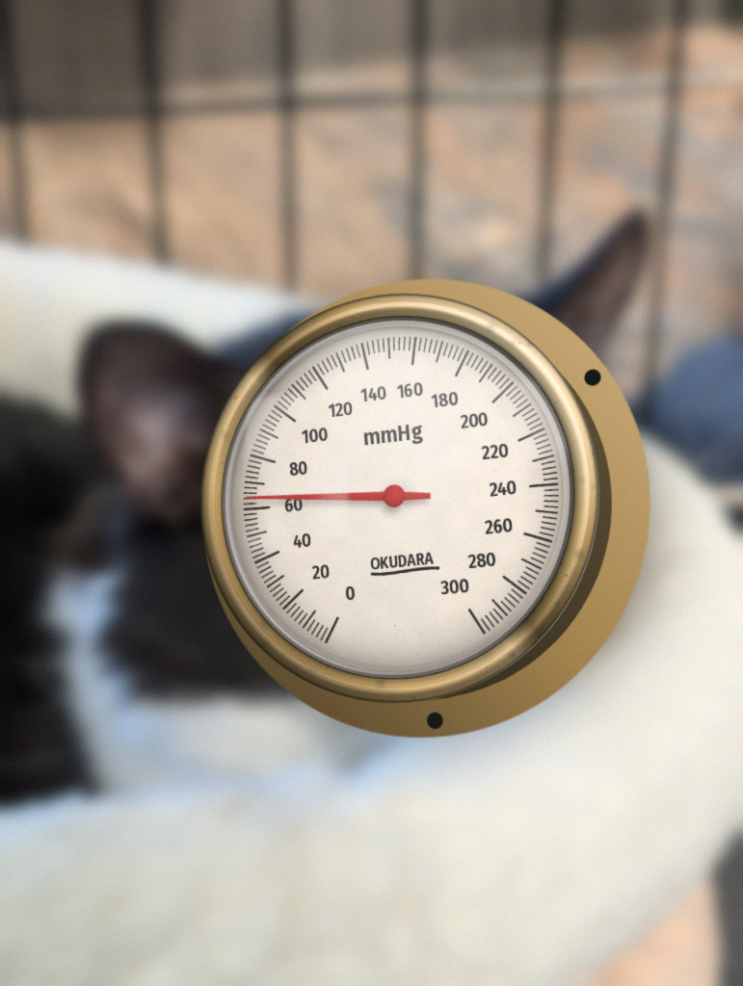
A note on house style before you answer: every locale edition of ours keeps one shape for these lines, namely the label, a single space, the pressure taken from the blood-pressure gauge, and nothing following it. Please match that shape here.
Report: 64 mmHg
